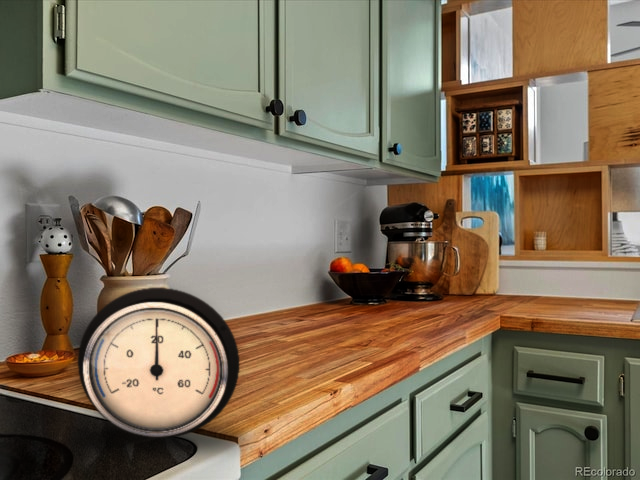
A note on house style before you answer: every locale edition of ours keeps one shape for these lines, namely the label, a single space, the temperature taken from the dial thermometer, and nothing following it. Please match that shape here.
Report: 20 °C
